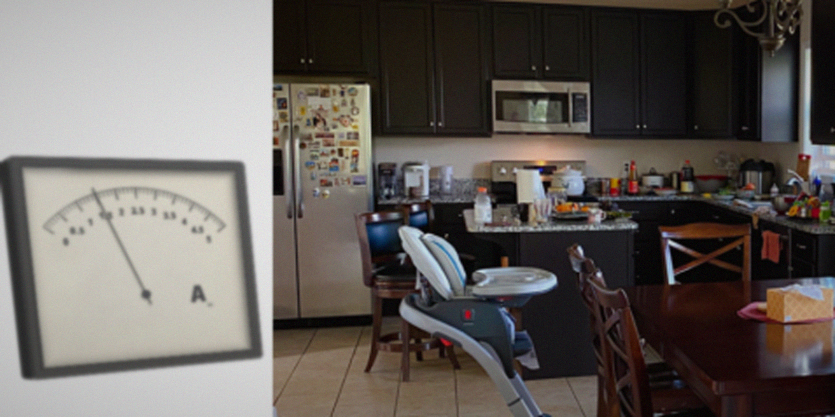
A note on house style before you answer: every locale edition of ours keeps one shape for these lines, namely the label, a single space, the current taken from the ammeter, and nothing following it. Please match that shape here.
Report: 1.5 A
